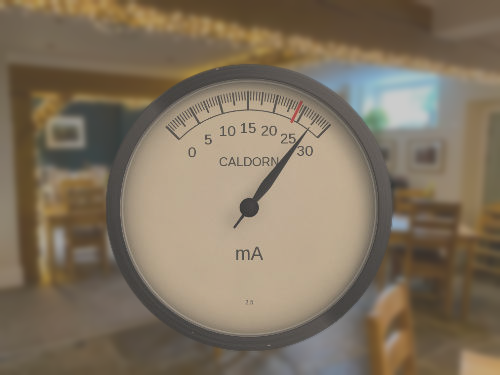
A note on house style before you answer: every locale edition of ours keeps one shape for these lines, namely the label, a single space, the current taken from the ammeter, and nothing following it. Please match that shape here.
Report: 27.5 mA
